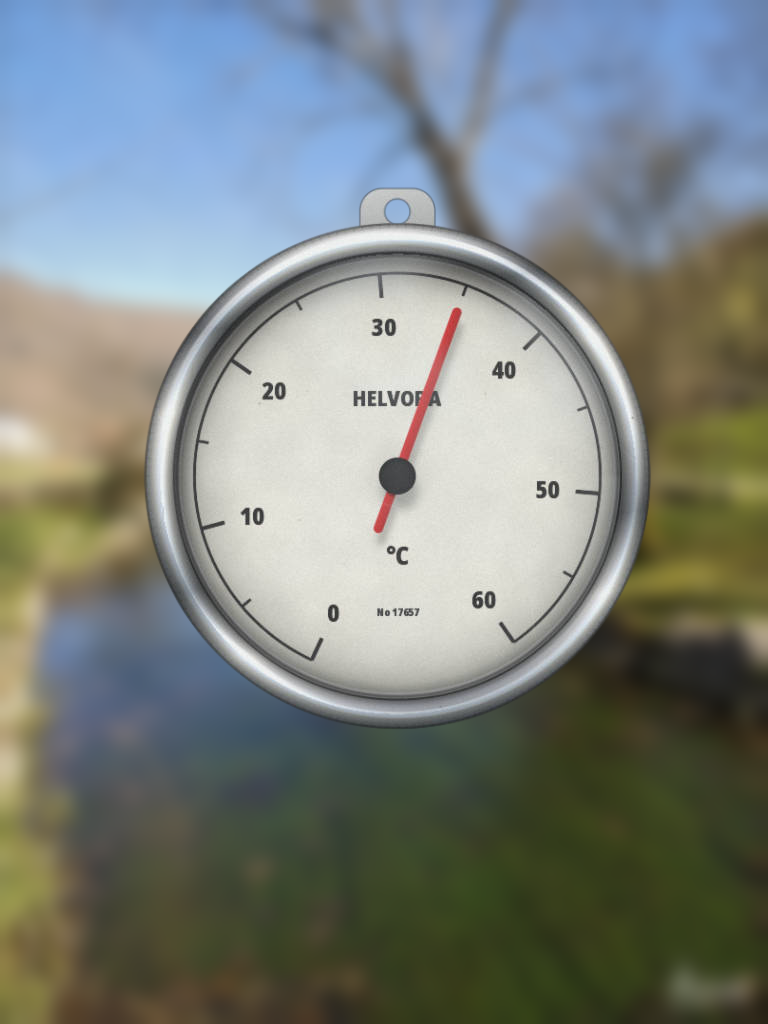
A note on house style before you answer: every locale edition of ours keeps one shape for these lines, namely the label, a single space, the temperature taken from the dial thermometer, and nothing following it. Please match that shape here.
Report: 35 °C
